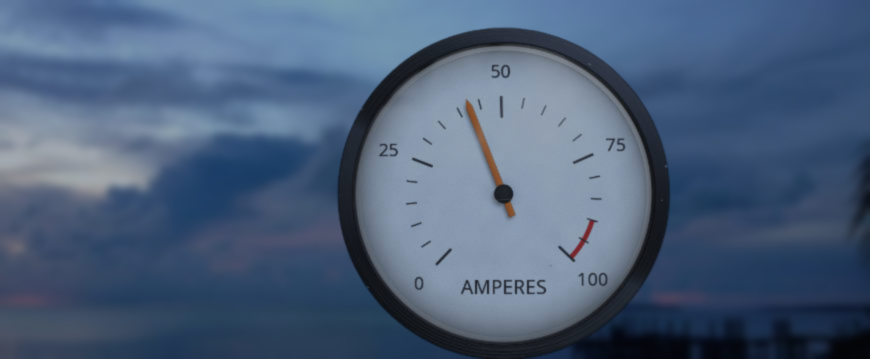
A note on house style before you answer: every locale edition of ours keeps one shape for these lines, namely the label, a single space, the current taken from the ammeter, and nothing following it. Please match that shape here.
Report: 42.5 A
